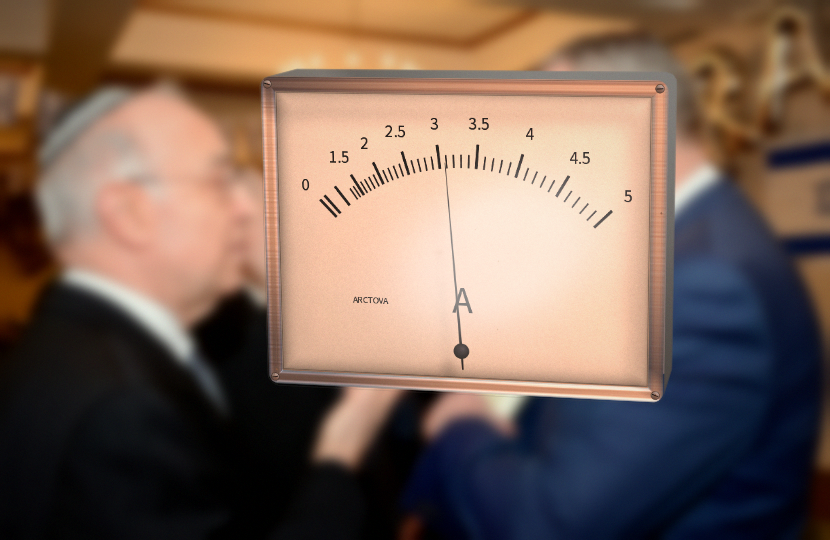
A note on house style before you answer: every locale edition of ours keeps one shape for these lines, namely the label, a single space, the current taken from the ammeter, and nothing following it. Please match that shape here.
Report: 3.1 A
